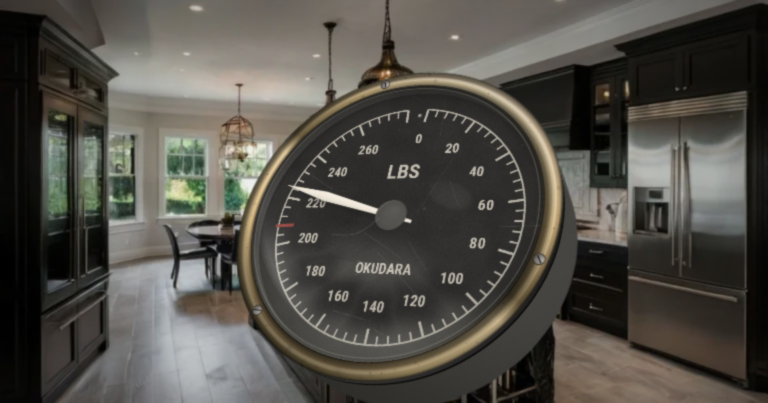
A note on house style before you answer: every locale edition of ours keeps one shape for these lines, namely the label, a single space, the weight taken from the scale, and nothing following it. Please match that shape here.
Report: 224 lb
